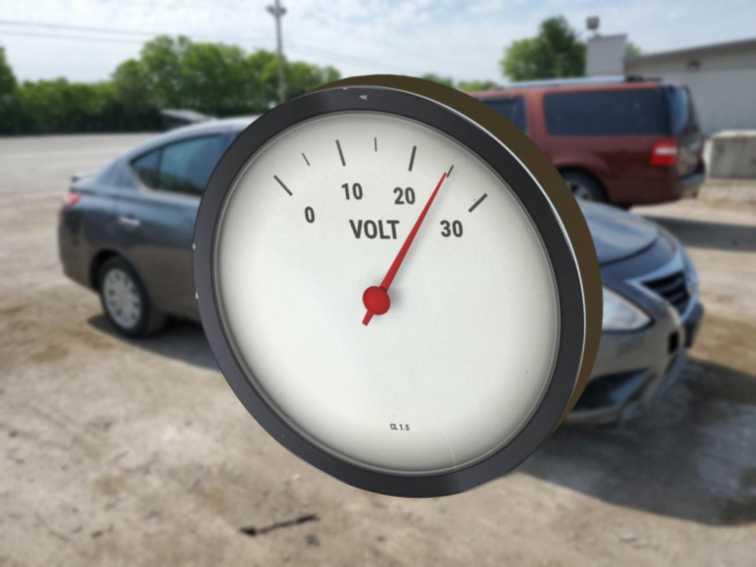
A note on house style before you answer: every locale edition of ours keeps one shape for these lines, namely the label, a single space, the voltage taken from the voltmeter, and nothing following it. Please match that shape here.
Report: 25 V
